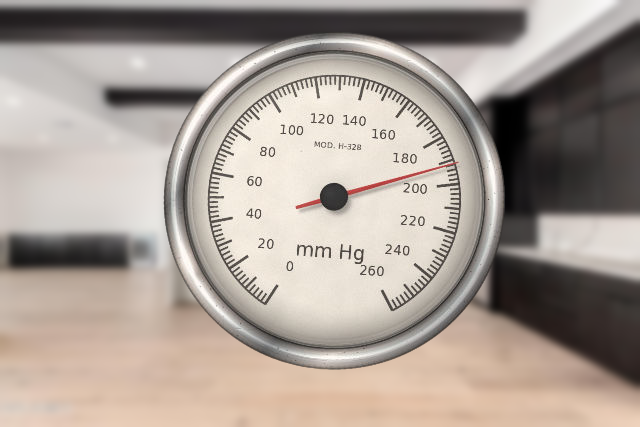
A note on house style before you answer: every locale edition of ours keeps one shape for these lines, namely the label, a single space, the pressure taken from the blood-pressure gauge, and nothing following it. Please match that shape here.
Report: 192 mmHg
